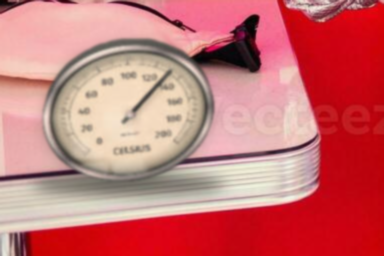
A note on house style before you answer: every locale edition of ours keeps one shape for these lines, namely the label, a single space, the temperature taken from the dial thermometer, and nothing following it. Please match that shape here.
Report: 130 °C
